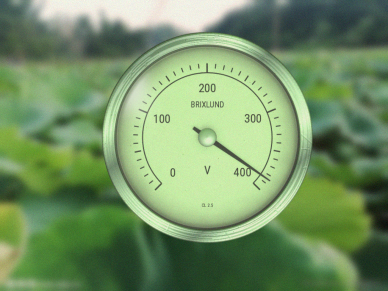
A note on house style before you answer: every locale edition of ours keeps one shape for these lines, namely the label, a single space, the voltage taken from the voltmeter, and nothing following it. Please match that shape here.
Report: 385 V
